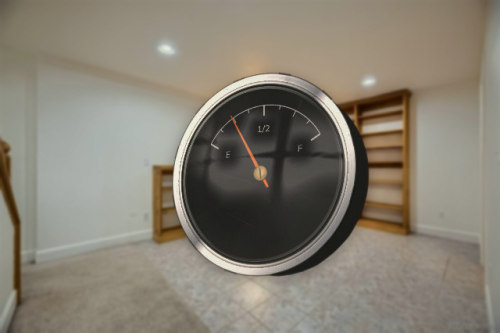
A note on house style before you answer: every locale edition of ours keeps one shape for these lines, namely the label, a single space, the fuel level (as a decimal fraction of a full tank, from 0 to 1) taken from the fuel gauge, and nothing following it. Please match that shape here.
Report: 0.25
